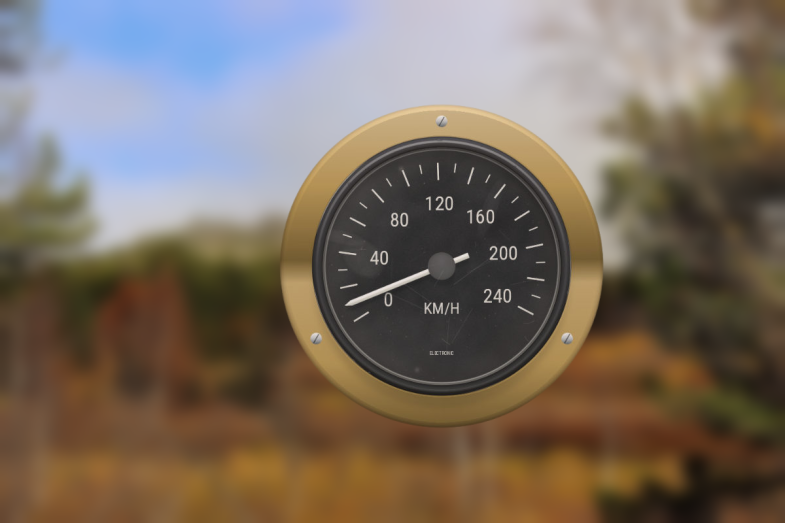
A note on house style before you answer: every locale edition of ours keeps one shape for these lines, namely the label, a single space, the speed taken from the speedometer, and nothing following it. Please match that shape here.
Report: 10 km/h
